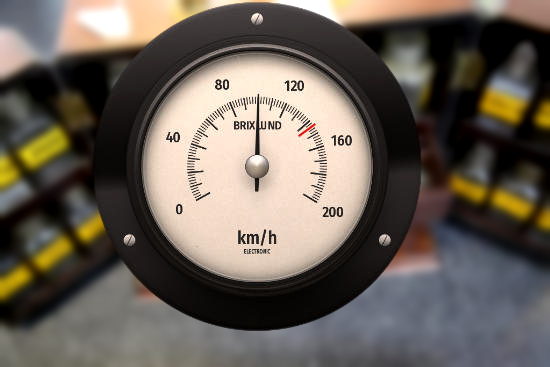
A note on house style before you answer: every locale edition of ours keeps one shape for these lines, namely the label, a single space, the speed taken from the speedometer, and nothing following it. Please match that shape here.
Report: 100 km/h
